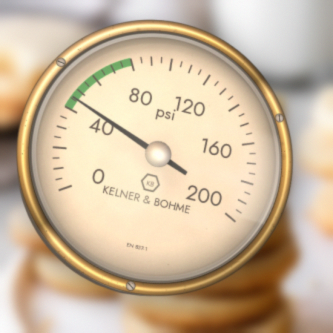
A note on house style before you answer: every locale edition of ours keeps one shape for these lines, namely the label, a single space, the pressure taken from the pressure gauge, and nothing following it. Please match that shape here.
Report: 45 psi
